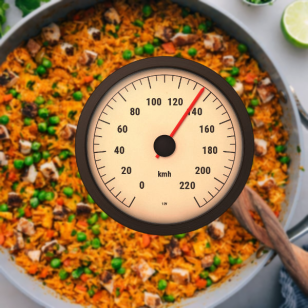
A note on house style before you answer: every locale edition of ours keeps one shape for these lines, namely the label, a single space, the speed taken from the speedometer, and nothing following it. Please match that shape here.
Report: 135 km/h
